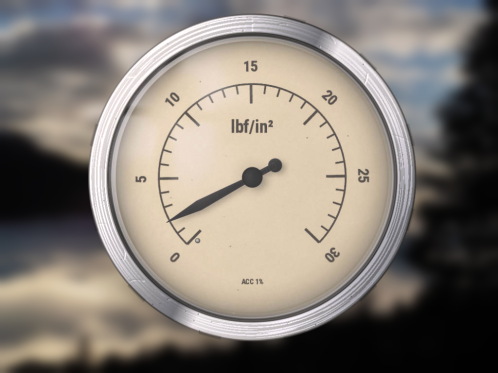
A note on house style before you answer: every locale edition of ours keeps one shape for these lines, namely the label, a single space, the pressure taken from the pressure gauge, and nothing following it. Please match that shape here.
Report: 2 psi
